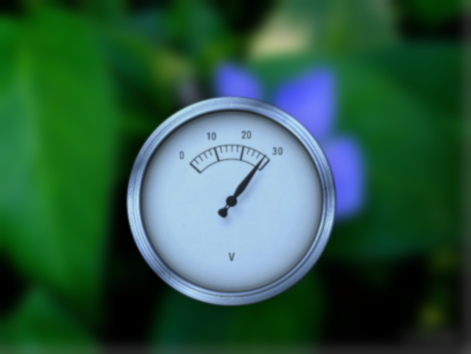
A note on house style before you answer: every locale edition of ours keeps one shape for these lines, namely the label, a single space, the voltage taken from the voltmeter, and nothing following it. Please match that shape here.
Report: 28 V
